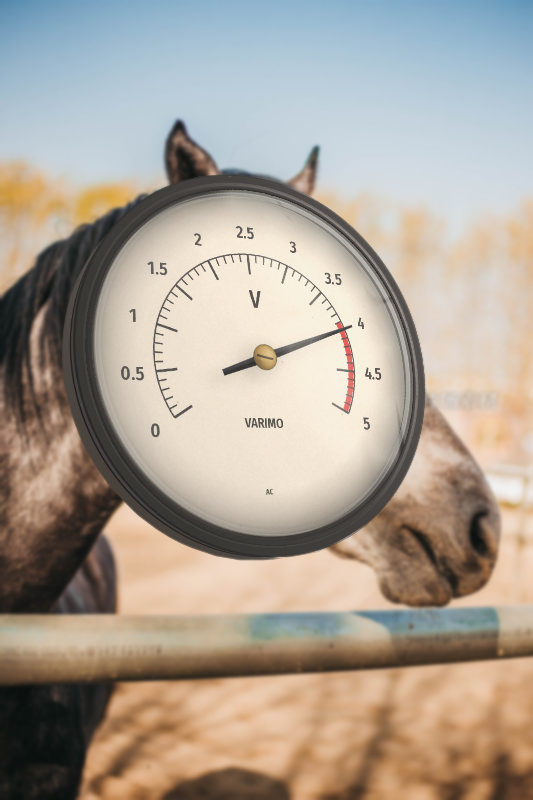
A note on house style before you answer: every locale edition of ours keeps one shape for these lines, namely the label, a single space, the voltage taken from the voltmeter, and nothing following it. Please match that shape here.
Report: 4 V
